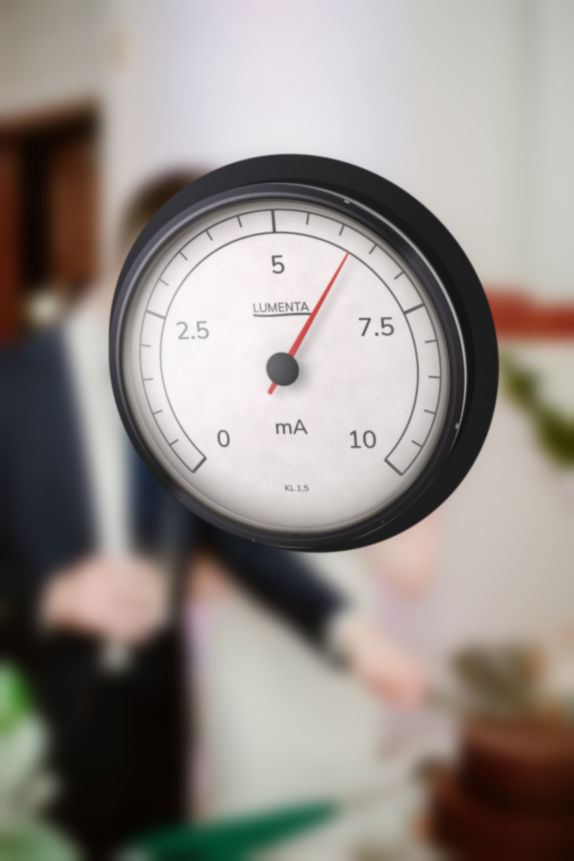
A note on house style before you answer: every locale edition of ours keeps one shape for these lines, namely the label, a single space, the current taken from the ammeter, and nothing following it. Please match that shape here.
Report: 6.25 mA
